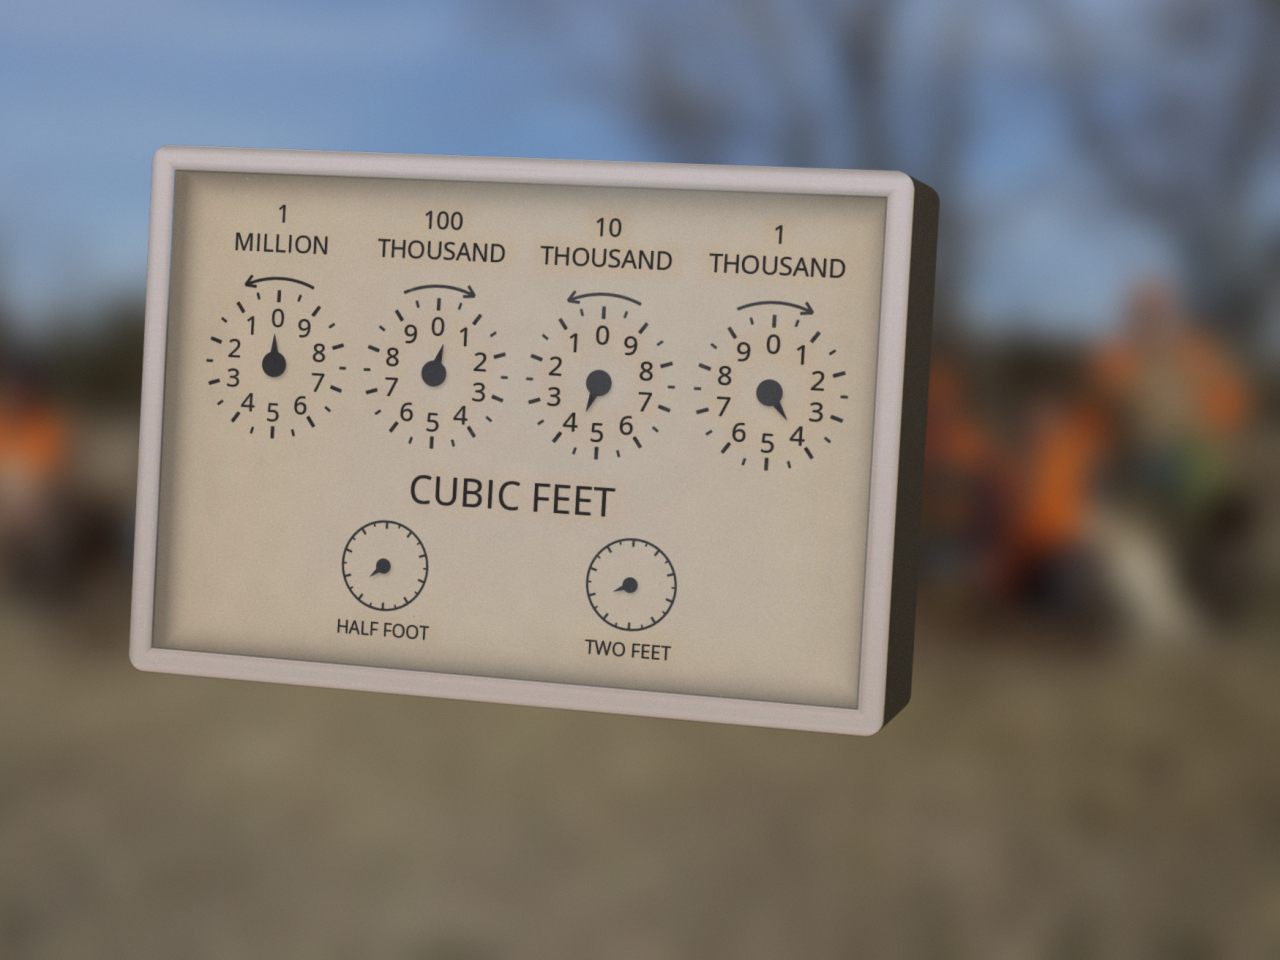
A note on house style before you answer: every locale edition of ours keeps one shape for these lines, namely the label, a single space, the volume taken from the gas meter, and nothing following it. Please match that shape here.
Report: 4400 ft³
